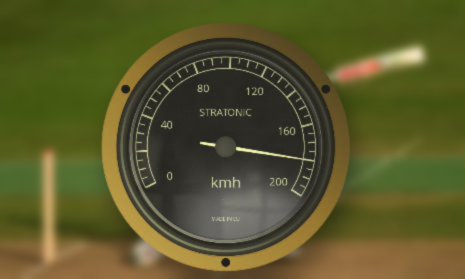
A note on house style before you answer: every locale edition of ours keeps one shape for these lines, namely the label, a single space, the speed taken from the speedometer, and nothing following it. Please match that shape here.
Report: 180 km/h
